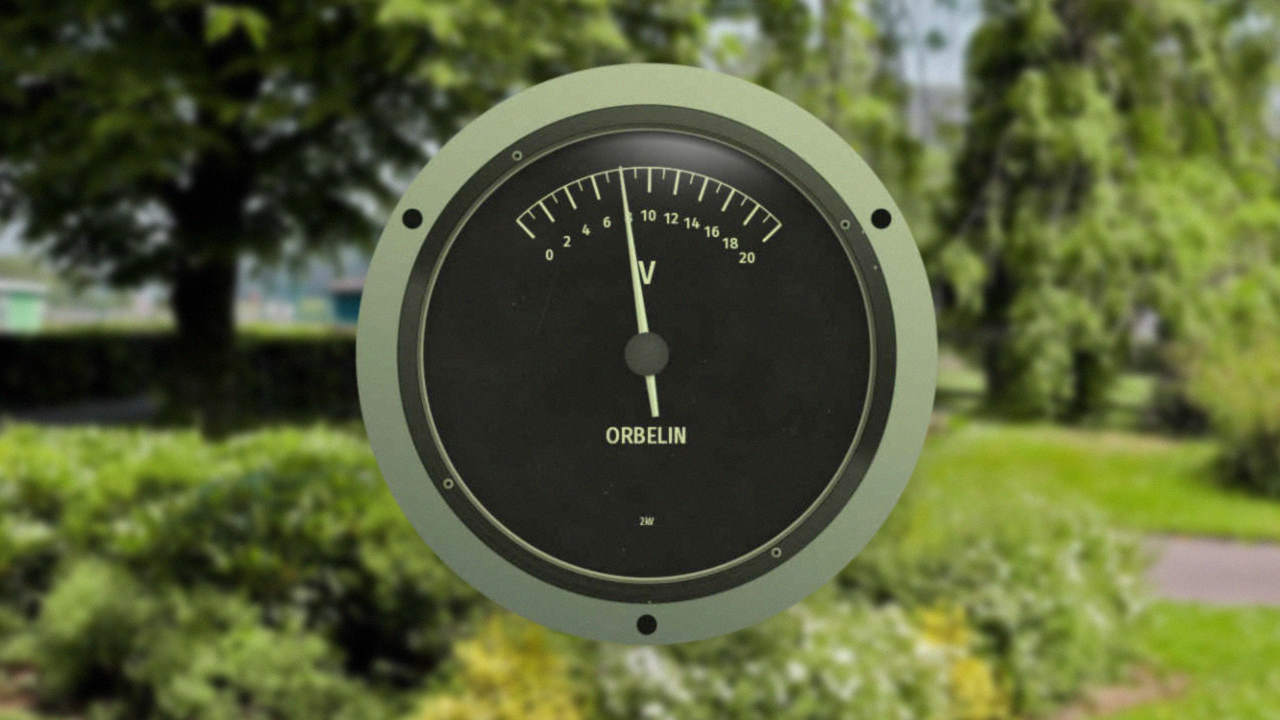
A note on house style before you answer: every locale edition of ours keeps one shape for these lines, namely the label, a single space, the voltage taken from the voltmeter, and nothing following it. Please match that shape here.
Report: 8 V
